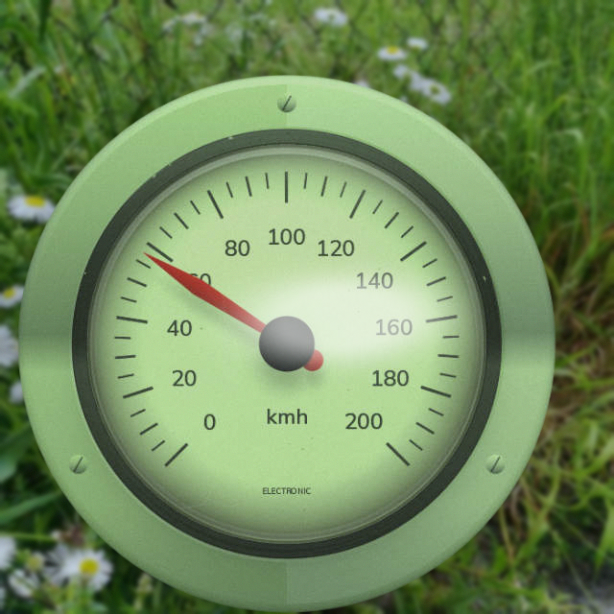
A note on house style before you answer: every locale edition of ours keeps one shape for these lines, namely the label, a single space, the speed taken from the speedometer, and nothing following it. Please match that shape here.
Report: 57.5 km/h
